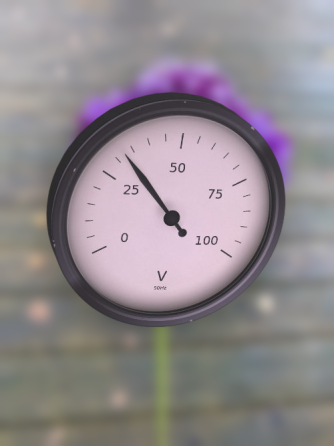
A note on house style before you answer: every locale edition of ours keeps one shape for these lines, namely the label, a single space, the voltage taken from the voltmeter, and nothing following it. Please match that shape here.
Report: 32.5 V
